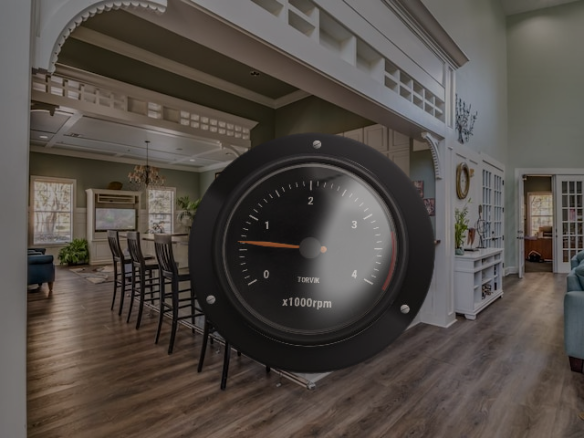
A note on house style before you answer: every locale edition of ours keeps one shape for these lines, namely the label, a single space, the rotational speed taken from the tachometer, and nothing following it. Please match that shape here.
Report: 600 rpm
